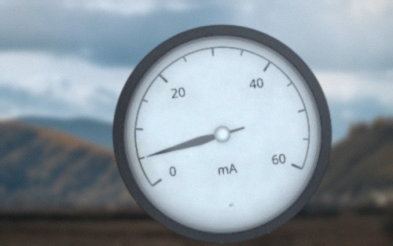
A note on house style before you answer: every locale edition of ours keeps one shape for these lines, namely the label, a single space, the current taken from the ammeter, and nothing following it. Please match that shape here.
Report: 5 mA
